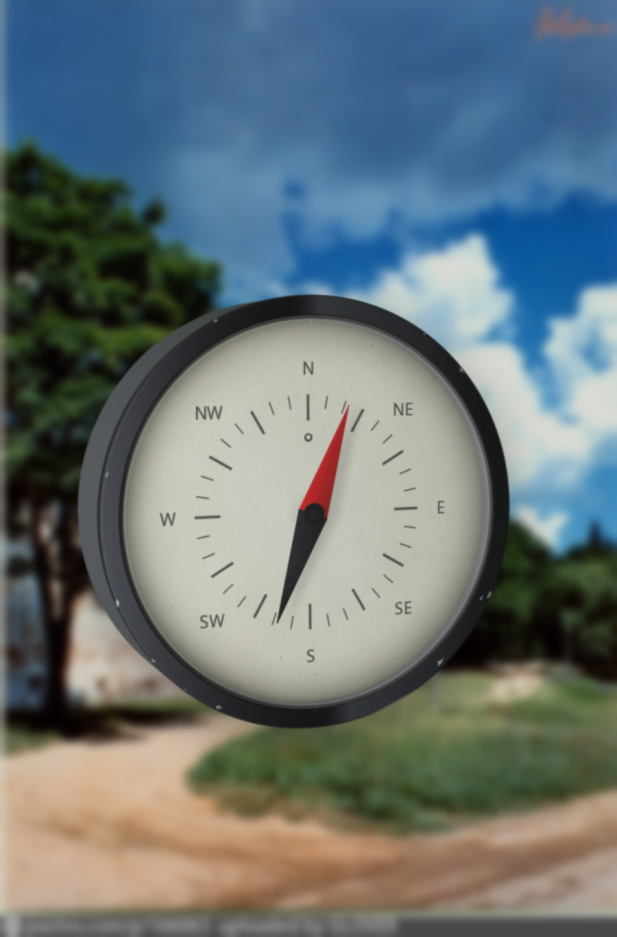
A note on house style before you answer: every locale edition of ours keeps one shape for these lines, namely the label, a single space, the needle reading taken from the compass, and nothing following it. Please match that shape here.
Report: 20 °
